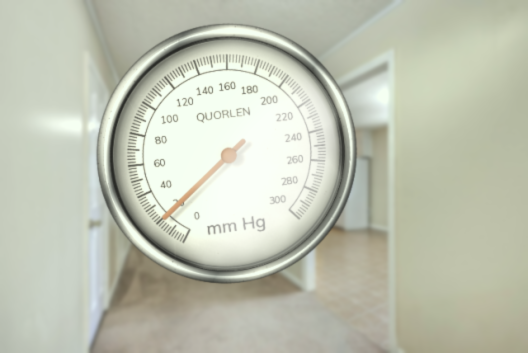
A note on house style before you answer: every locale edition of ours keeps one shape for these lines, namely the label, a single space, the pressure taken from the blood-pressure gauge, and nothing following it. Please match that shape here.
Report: 20 mmHg
